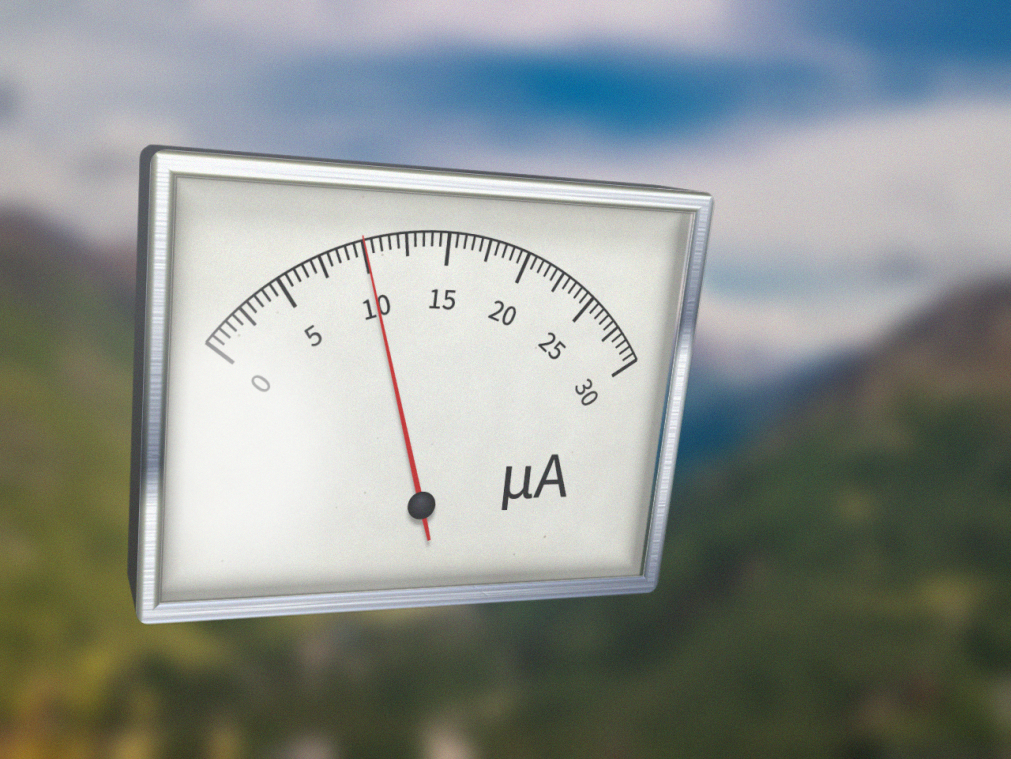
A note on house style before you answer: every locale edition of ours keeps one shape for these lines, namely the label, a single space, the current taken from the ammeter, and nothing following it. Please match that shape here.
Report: 10 µA
